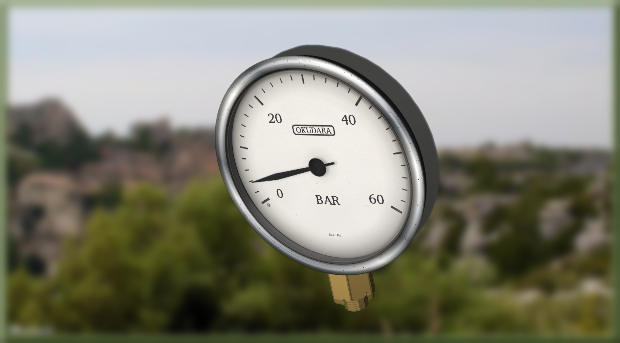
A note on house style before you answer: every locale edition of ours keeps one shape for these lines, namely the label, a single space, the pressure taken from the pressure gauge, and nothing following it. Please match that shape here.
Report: 4 bar
